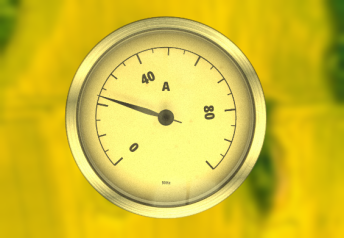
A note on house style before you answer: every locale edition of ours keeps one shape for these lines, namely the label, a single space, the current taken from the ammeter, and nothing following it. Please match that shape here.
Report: 22.5 A
